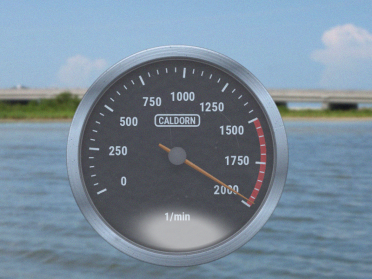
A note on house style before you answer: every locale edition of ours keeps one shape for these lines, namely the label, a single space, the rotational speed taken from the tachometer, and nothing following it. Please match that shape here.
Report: 1975 rpm
